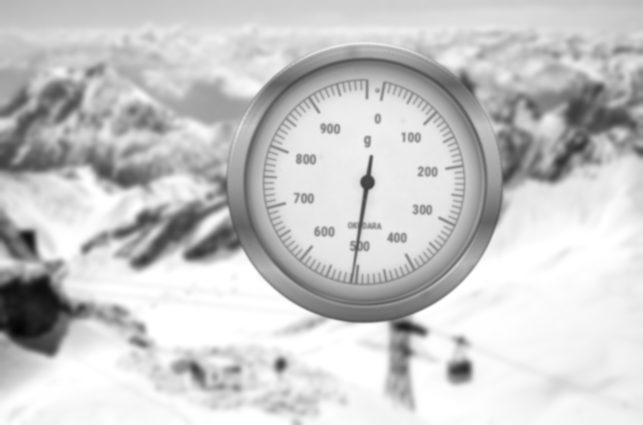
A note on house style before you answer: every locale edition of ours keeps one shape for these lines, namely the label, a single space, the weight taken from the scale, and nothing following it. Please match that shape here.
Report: 510 g
